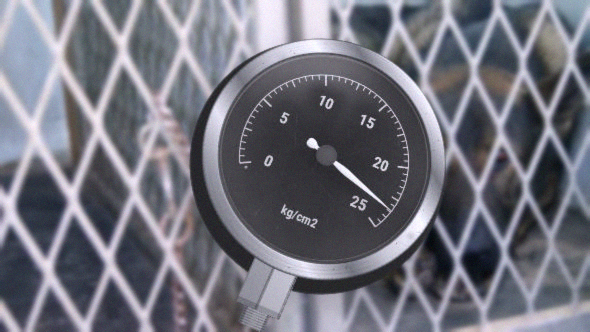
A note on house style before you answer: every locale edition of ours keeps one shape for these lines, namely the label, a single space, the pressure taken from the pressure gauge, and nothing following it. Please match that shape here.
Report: 23.5 kg/cm²
